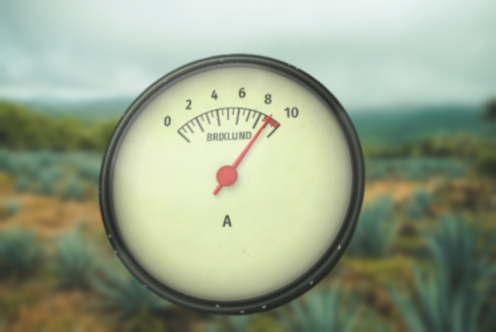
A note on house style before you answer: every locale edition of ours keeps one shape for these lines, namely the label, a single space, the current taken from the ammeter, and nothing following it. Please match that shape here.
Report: 9 A
